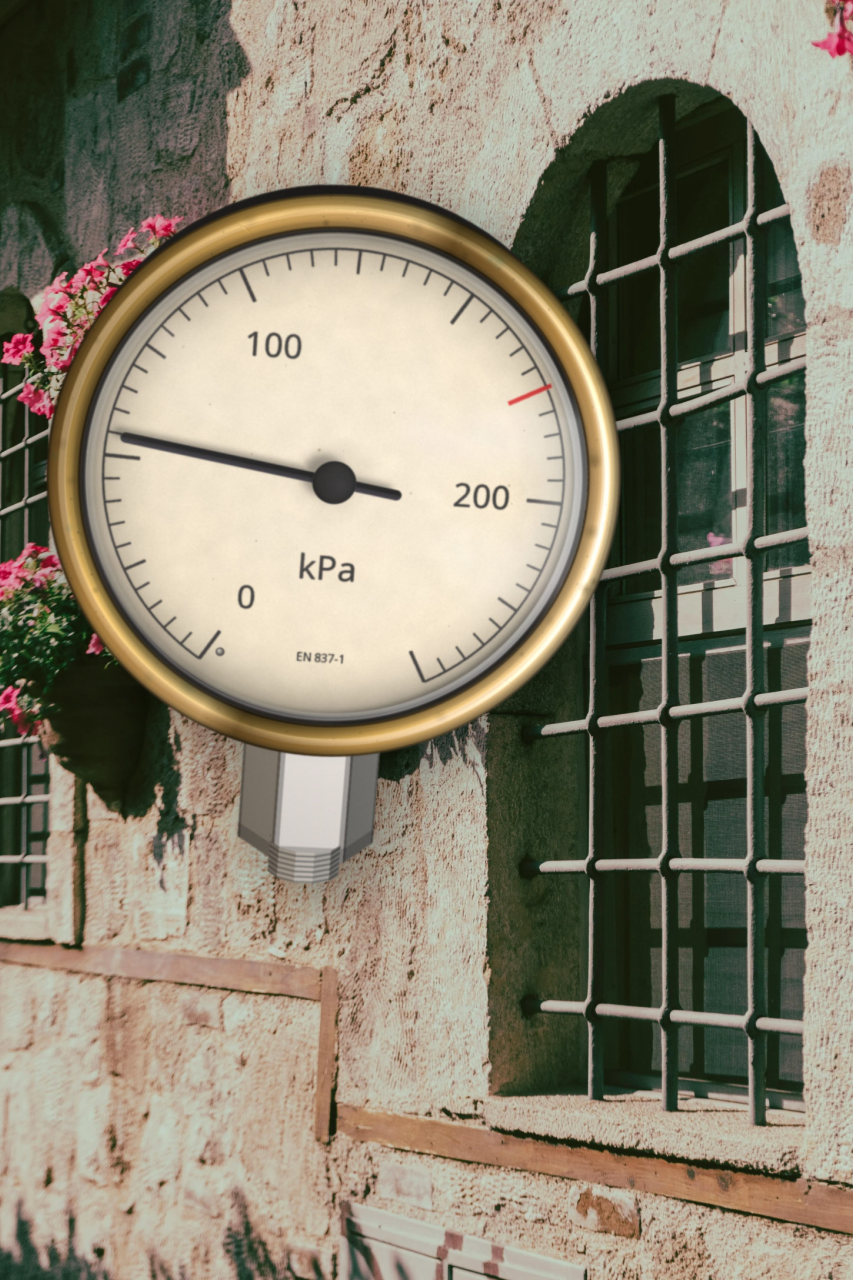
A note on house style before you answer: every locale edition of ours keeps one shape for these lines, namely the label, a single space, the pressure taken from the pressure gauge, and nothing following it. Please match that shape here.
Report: 55 kPa
